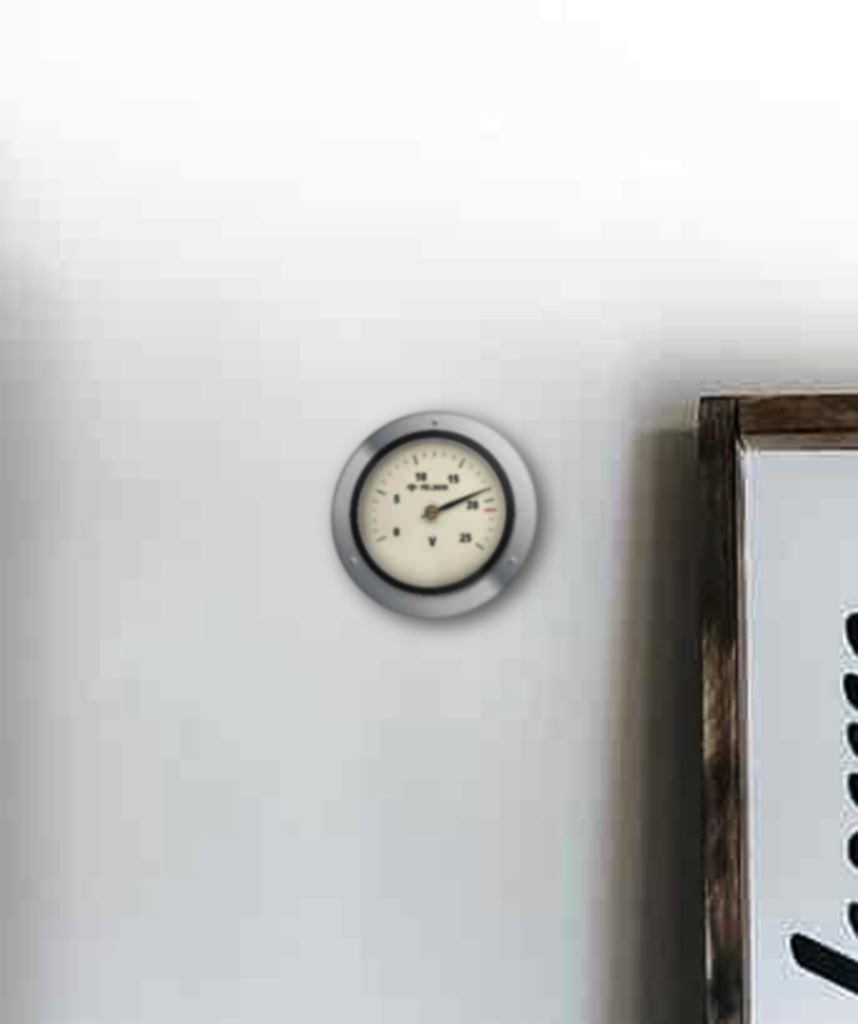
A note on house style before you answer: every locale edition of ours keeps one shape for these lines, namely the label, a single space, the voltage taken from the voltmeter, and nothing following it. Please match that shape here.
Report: 19 V
